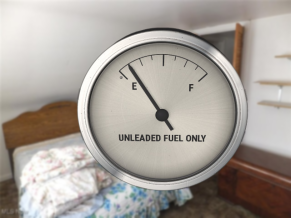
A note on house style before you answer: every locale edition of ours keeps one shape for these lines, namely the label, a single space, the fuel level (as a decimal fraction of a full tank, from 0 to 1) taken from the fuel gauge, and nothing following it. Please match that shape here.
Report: 0.125
